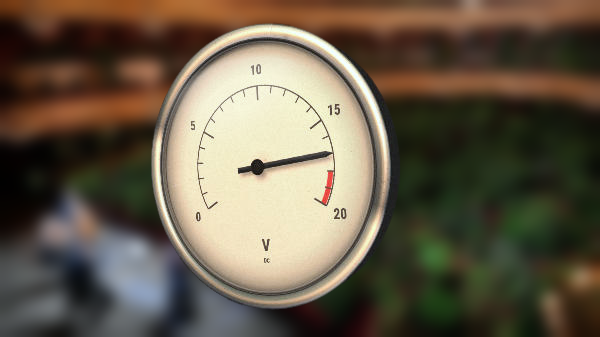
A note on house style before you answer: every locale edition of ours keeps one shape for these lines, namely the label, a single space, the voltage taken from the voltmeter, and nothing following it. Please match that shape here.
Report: 17 V
